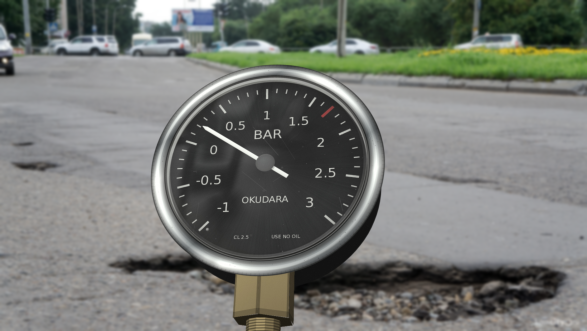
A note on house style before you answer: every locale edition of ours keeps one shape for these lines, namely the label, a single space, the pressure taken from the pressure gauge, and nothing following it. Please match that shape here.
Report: 0.2 bar
